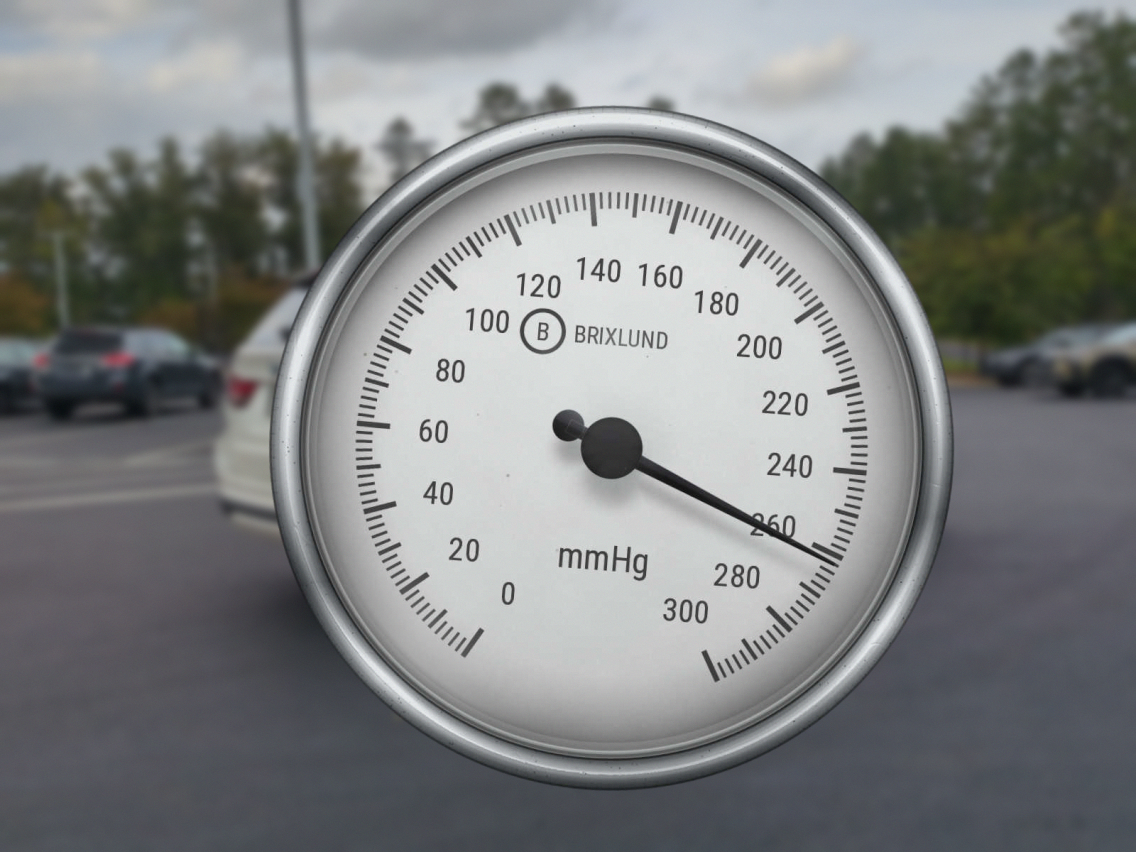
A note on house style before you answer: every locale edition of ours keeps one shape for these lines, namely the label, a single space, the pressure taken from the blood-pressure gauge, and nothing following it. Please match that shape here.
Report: 262 mmHg
